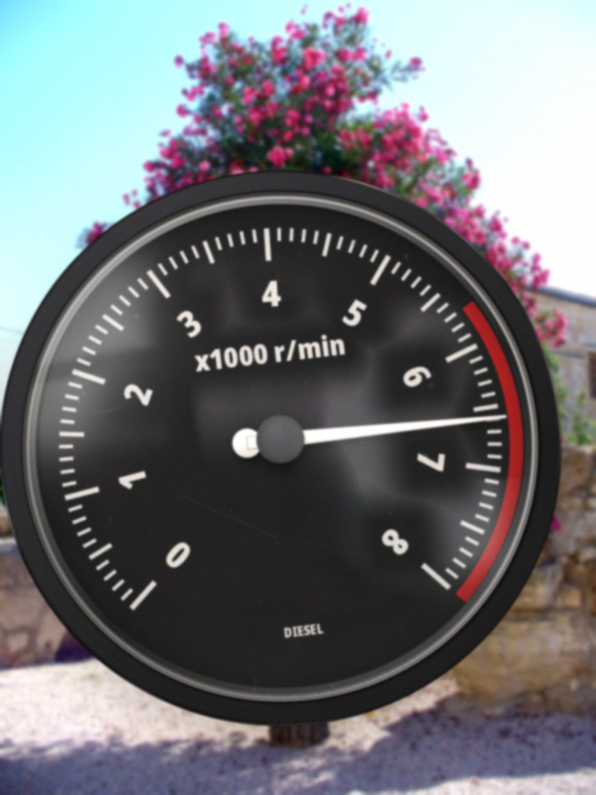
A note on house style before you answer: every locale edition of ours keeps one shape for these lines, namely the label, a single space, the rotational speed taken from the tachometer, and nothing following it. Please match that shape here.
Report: 6600 rpm
